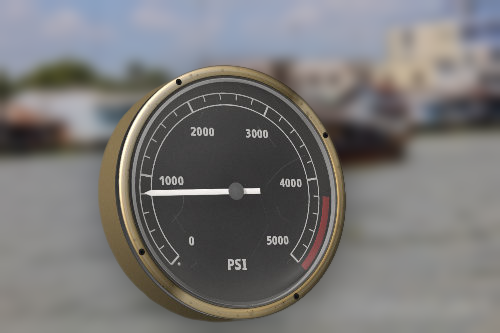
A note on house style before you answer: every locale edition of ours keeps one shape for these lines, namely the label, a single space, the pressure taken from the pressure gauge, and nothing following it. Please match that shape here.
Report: 800 psi
